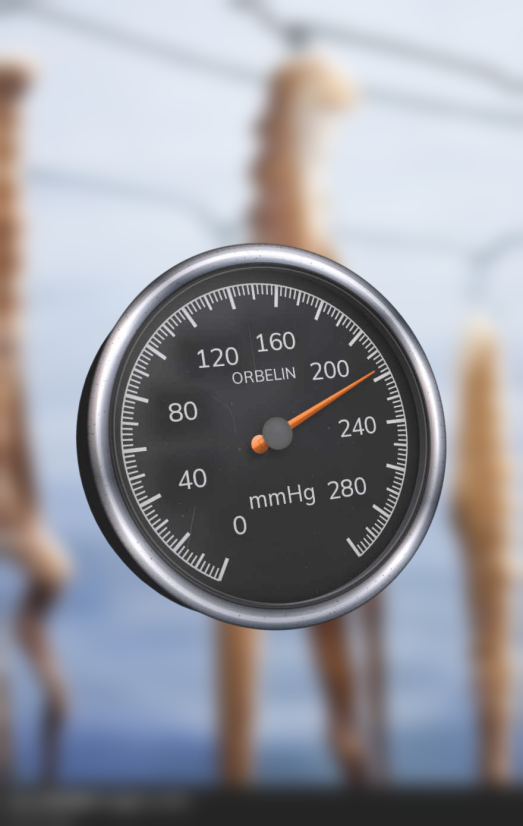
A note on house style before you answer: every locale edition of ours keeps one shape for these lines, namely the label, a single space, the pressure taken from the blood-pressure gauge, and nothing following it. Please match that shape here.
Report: 216 mmHg
